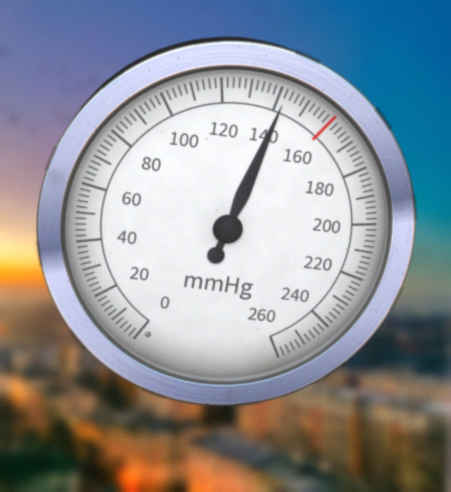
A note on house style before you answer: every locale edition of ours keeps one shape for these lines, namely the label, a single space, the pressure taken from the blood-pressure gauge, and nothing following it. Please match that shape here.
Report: 142 mmHg
